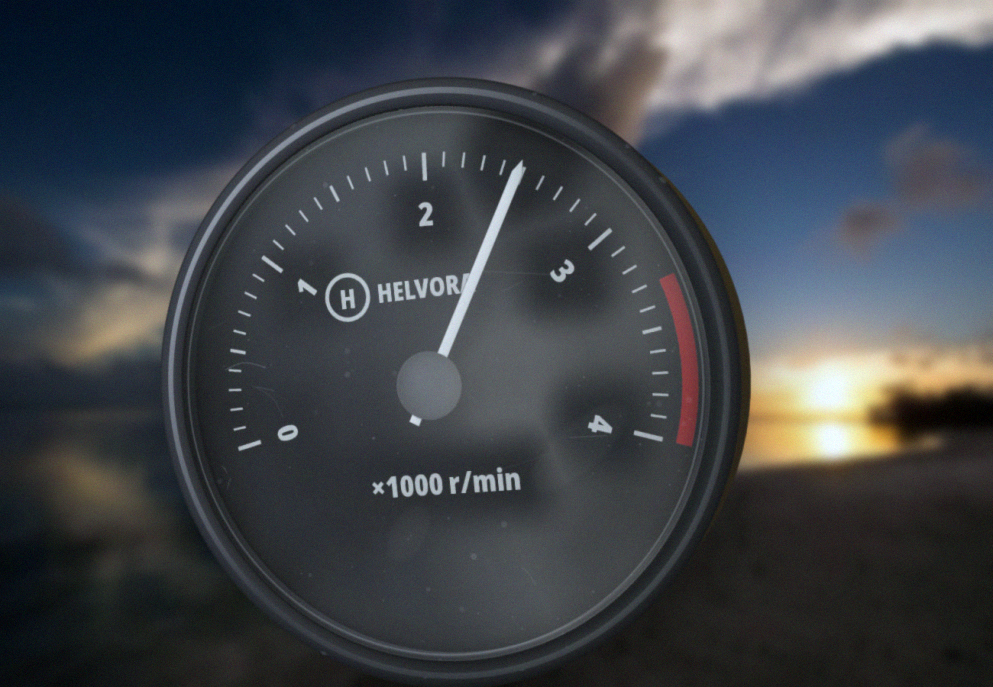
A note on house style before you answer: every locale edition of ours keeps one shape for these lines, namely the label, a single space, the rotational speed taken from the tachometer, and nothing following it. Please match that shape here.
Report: 2500 rpm
